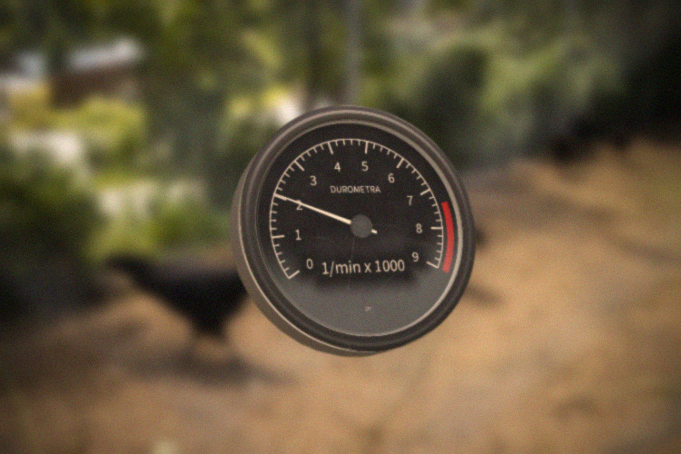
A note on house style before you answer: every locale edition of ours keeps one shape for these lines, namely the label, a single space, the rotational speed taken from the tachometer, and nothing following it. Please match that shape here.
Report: 2000 rpm
